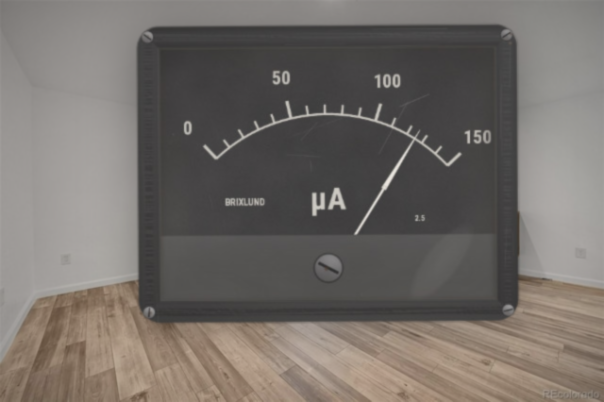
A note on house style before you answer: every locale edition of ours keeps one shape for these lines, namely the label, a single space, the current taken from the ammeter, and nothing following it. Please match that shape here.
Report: 125 µA
